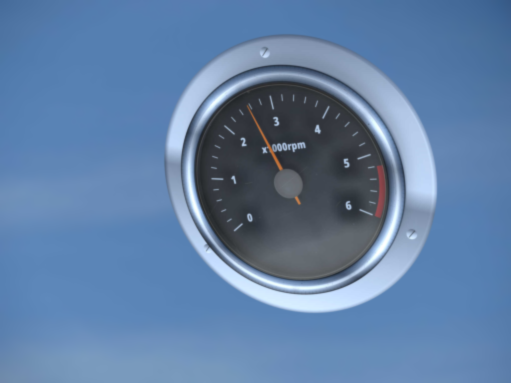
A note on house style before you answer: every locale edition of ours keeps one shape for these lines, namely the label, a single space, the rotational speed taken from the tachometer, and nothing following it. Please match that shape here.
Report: 2600 rpm
